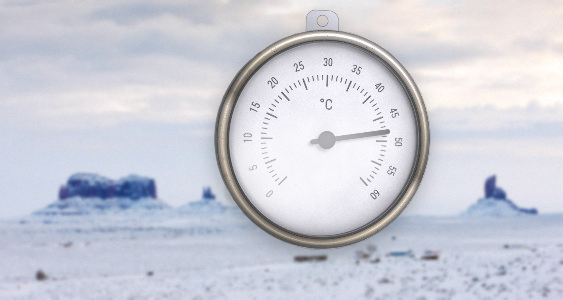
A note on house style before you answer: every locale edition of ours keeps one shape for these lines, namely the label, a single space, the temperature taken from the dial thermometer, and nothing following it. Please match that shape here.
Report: 48 °C
